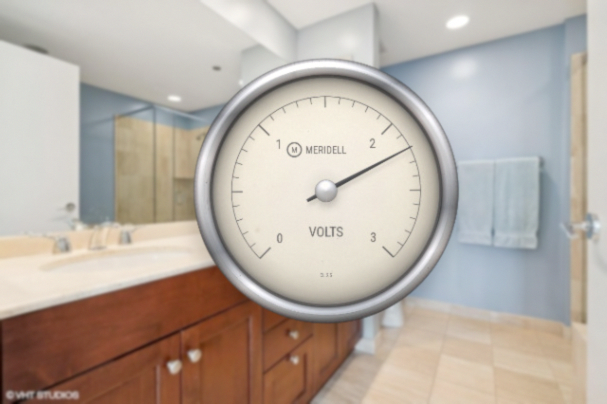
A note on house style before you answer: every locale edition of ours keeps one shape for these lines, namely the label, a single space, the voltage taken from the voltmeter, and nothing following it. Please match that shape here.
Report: 2.2 V
